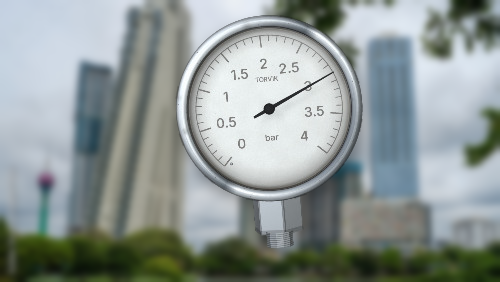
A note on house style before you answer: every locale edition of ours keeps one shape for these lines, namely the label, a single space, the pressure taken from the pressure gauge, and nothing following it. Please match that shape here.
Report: 3 bar
